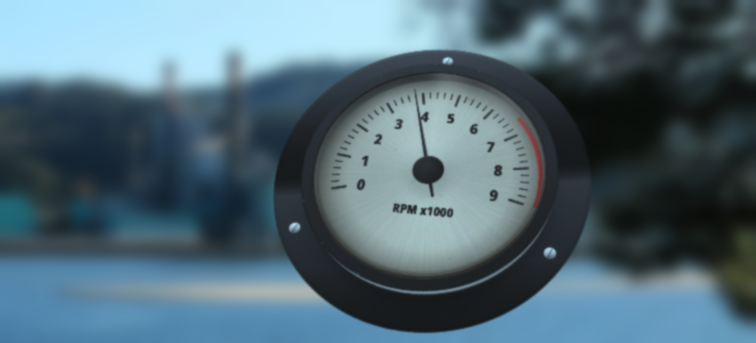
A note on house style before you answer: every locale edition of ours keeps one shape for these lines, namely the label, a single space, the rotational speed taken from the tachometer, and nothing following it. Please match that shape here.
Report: 3800 rpm
